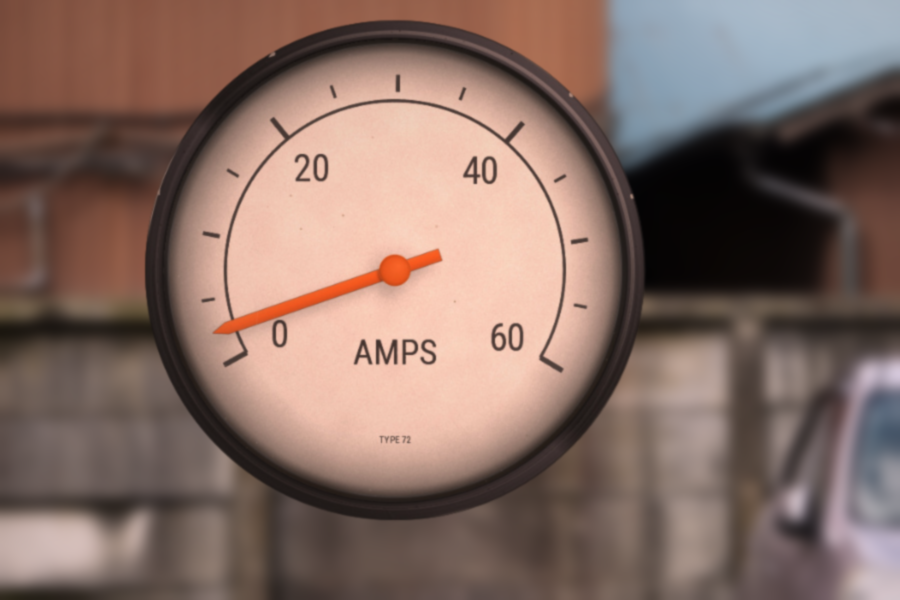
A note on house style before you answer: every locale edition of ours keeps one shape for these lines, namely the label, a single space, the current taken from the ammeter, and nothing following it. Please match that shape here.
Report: 2.5 A
